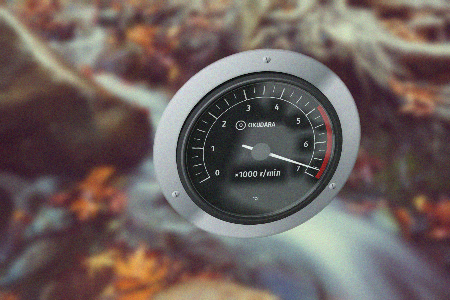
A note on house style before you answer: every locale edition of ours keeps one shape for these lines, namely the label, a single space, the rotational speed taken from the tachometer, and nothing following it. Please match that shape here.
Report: 6750 rpm
